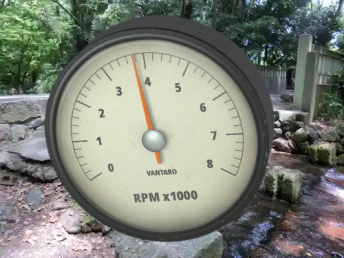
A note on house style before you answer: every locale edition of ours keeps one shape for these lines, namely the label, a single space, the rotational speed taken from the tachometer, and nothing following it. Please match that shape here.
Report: 3800 rpm
